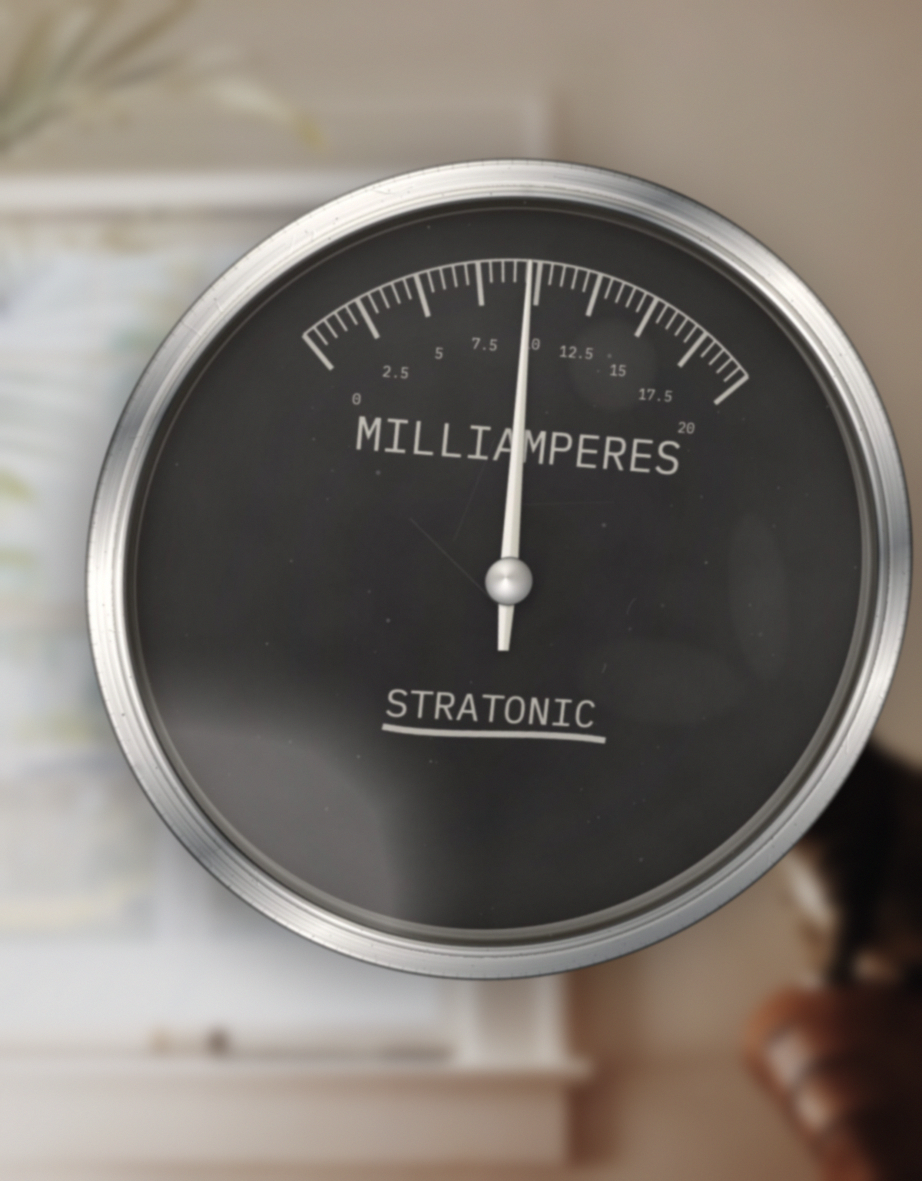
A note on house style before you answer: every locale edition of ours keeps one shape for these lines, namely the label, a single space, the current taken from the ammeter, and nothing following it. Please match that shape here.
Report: 9.5 mA
